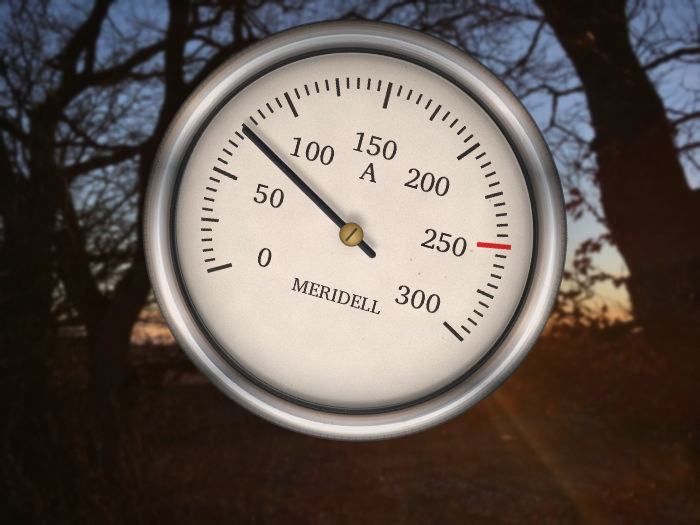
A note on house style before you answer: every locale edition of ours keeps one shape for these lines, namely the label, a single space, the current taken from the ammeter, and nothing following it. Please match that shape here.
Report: 75 A
